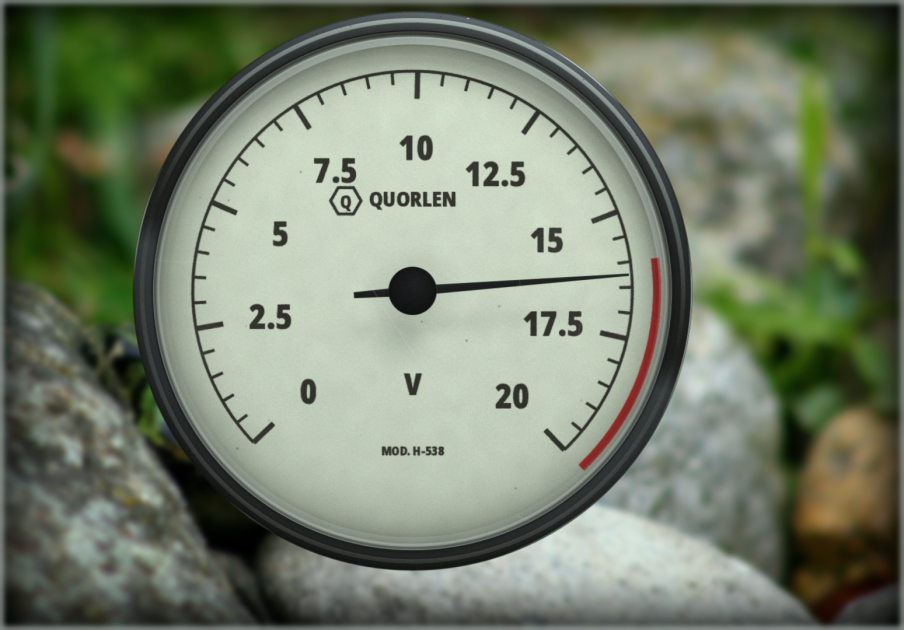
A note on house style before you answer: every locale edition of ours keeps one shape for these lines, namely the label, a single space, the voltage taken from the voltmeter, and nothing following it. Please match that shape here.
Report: 16.25 V
